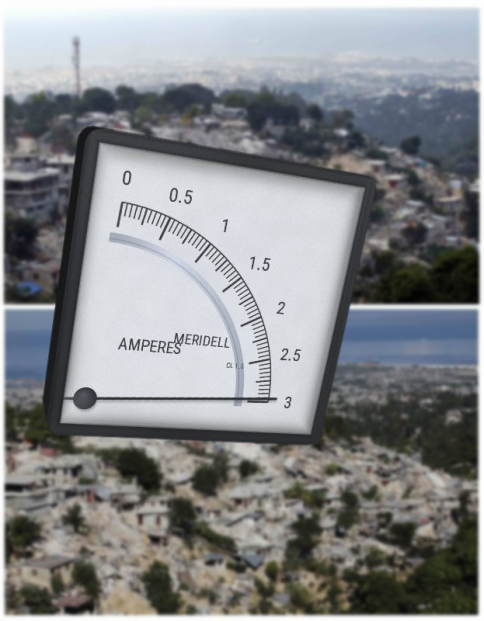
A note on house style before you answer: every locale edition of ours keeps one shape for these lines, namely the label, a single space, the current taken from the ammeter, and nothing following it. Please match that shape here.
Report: 2.95 A
